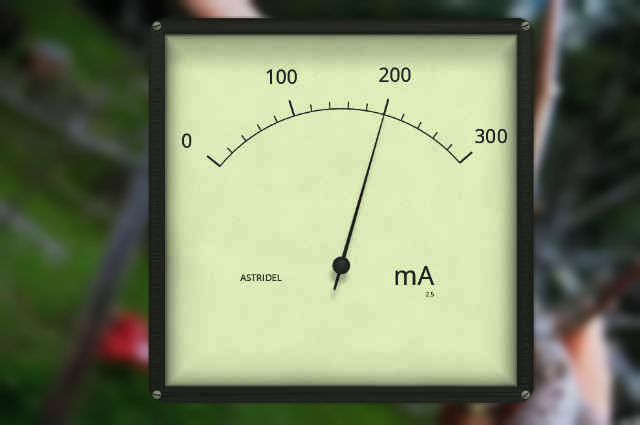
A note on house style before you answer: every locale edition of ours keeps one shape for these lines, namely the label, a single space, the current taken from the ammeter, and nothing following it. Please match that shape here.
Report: 200 mA
